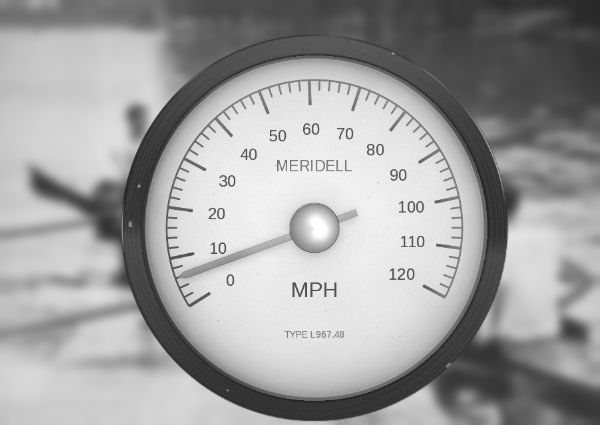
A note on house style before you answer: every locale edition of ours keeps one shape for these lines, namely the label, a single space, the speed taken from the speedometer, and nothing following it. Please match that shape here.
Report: 6 mph
